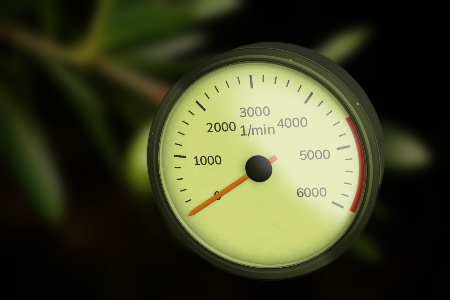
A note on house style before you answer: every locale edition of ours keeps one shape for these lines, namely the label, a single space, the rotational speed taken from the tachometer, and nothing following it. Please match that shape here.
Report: 0 rpm
